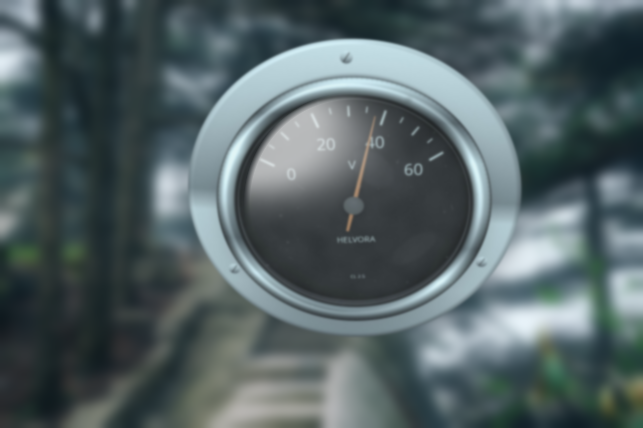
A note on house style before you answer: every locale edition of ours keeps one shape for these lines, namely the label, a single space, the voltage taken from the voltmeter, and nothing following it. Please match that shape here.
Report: 37.5 V
